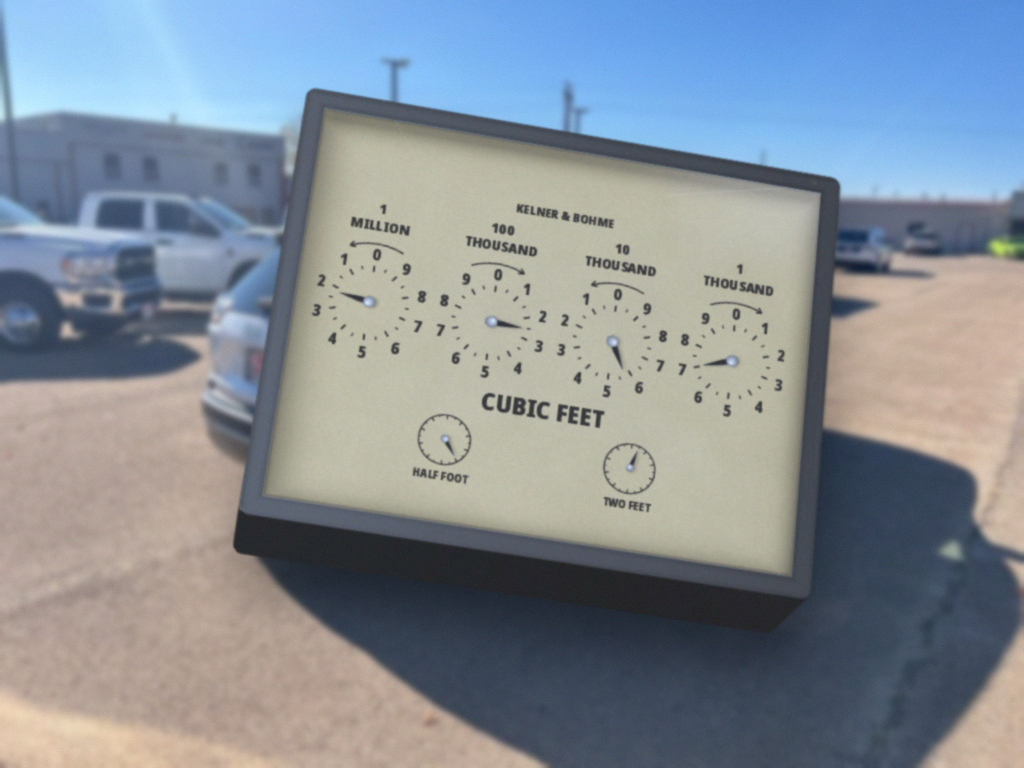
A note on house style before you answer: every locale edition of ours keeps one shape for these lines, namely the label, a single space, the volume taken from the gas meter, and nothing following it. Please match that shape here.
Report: 225700 ft³
